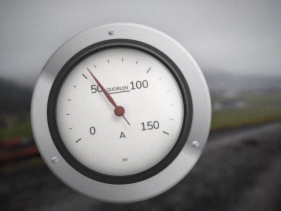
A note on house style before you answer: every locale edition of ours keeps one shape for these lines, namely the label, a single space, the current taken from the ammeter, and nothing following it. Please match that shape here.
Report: 55 A
